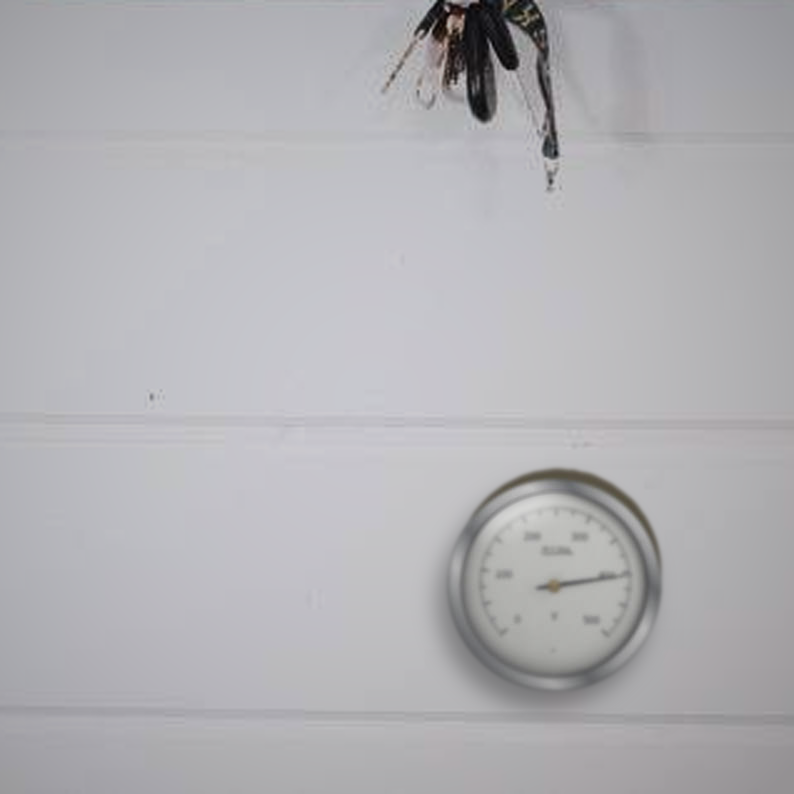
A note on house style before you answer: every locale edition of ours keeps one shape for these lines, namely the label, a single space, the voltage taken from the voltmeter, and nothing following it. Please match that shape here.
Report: 400 V
